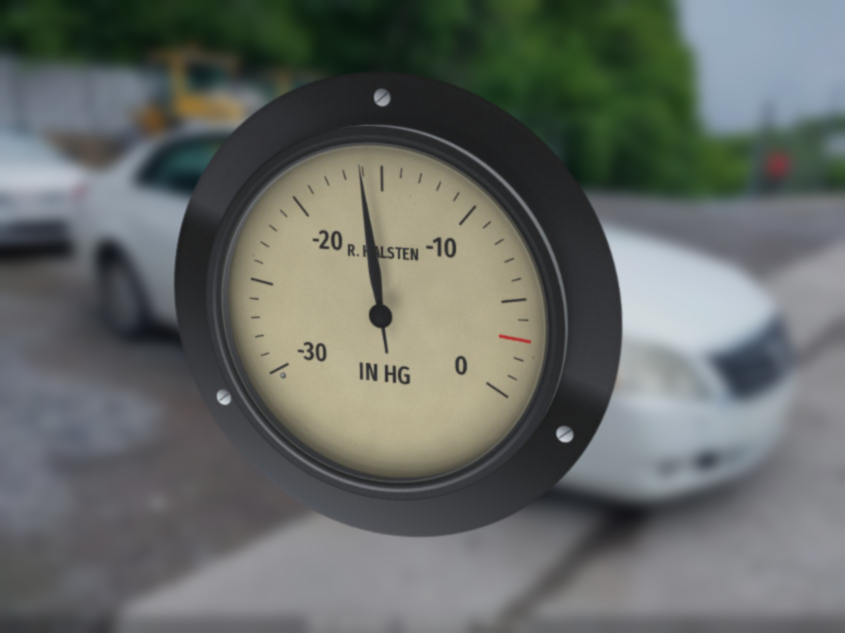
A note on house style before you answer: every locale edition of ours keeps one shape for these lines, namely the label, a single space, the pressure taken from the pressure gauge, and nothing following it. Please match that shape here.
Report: -16 inHg
